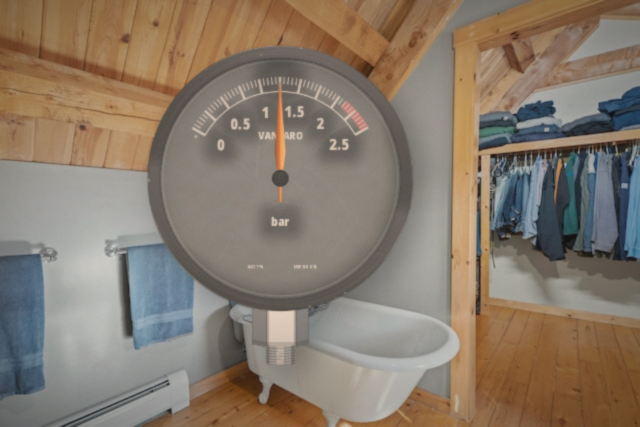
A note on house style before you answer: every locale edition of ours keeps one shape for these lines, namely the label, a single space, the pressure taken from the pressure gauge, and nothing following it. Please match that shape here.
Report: 1.25 bar
